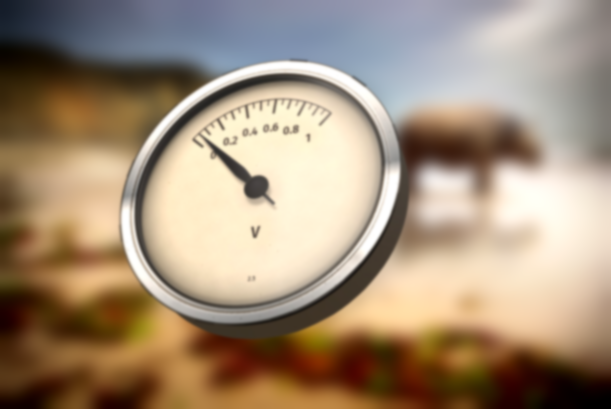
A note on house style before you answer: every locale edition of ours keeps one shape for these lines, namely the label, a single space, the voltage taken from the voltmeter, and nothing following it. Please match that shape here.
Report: 0.05 V
